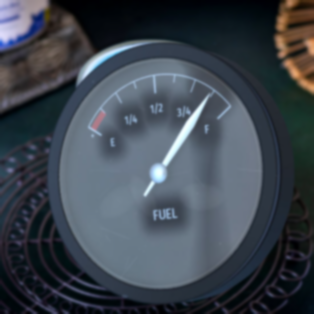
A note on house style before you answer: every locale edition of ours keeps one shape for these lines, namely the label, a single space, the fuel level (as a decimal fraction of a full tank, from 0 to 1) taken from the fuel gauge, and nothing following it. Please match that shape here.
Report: 0.875
